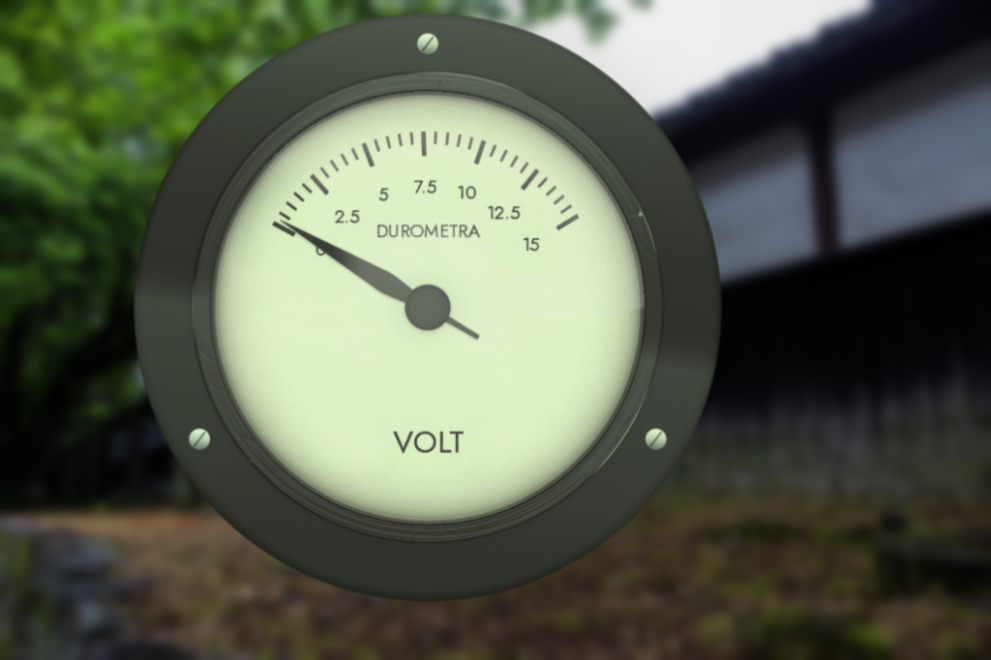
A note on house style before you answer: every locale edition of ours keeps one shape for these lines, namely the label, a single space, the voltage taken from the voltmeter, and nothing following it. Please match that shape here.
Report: 0.25 V
